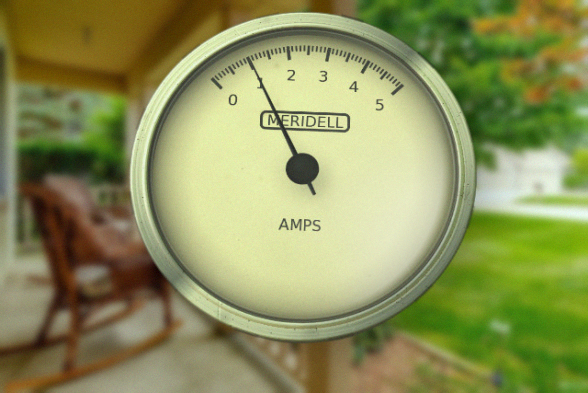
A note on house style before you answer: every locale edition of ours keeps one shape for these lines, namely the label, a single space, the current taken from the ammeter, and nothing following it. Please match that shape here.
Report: 1 A
